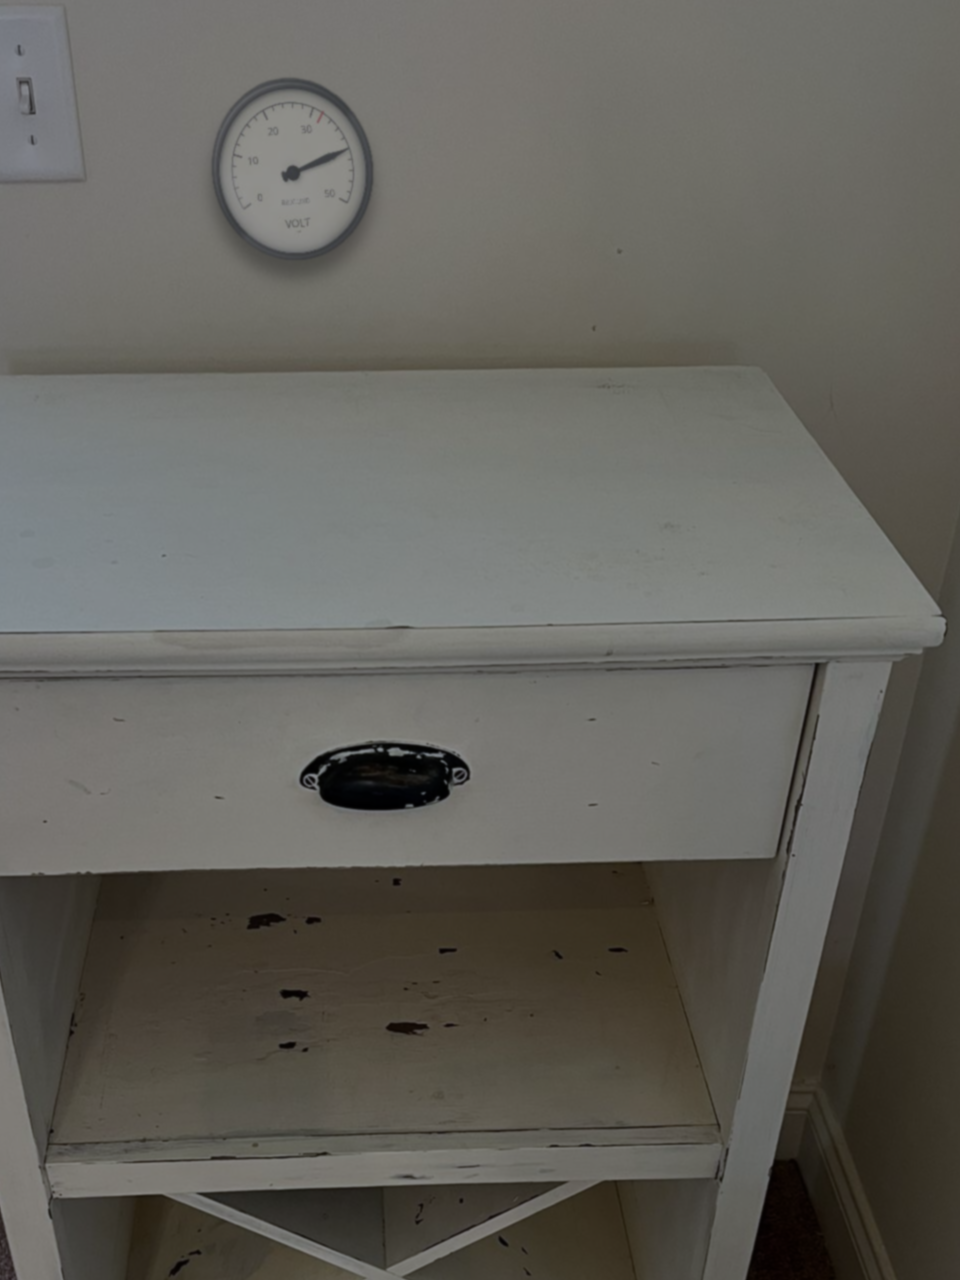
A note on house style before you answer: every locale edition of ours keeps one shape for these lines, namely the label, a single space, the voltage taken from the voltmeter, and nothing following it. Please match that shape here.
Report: 40 V
